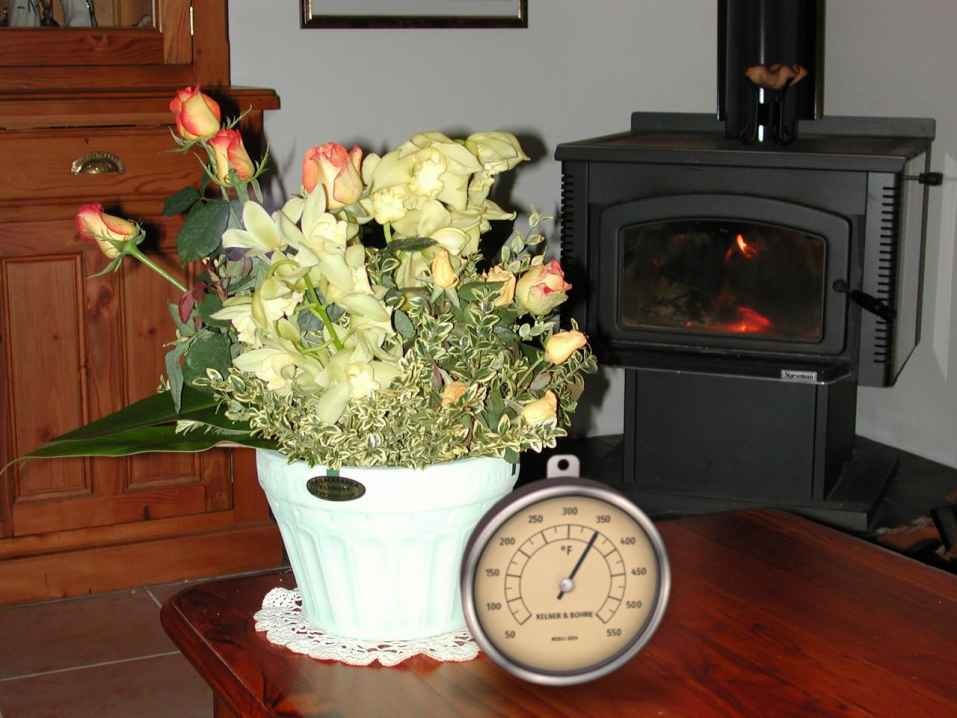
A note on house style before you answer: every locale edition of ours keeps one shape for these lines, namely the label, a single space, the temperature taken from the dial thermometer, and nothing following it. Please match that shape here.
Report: 350 °F
